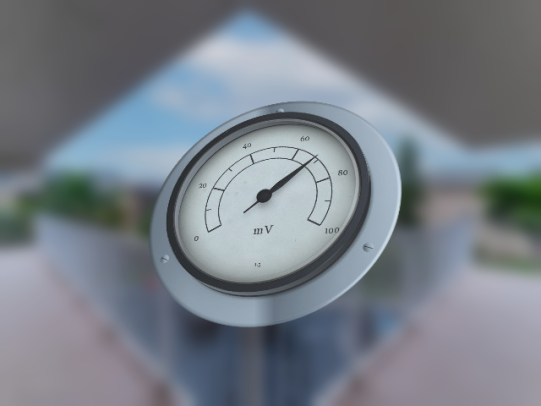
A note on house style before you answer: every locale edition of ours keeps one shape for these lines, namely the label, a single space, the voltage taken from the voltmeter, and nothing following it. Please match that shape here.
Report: 70 mV
